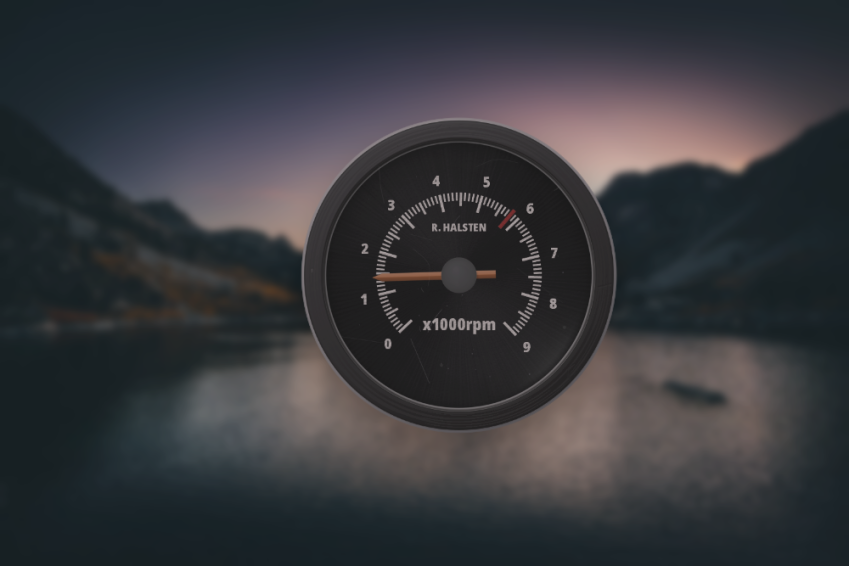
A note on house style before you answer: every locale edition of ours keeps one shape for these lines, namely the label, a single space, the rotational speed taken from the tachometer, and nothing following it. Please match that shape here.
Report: 1400 rpm
